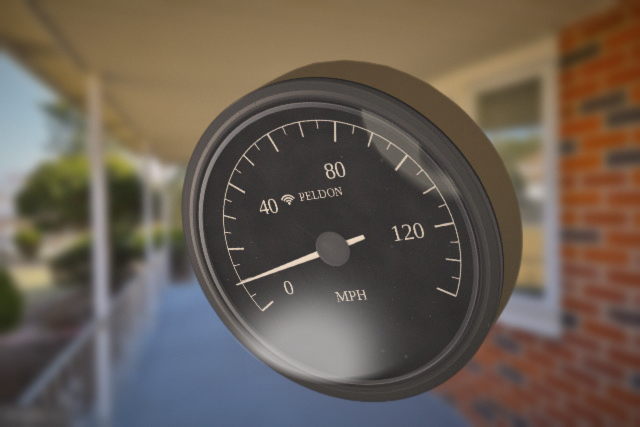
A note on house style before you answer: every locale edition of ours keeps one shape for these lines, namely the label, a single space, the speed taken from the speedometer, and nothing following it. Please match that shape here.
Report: 10 mph
